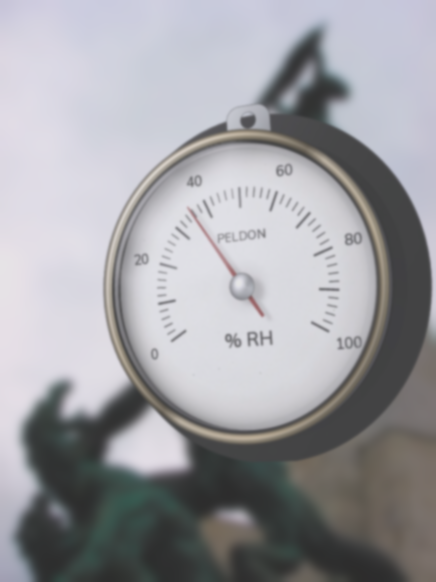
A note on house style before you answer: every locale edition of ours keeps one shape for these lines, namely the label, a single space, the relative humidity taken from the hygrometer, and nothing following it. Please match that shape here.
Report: 36 %
